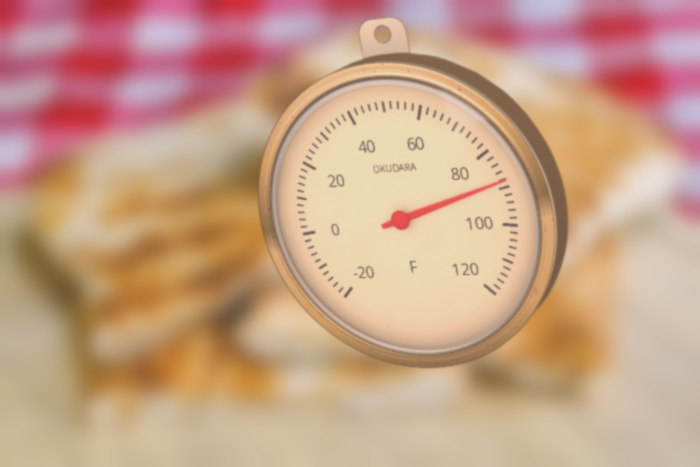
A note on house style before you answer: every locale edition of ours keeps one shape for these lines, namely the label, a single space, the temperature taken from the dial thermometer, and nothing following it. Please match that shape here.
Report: 88 °F
